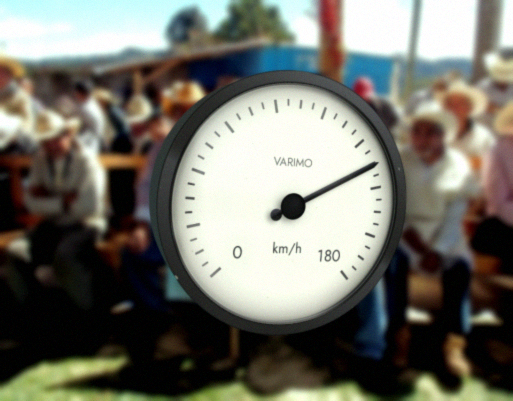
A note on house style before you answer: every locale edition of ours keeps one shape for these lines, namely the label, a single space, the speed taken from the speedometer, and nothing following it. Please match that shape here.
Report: 130 km/h
